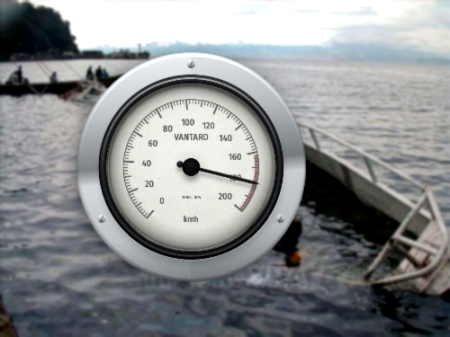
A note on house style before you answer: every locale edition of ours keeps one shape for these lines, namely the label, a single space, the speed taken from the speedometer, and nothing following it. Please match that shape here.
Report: 180 km/h
